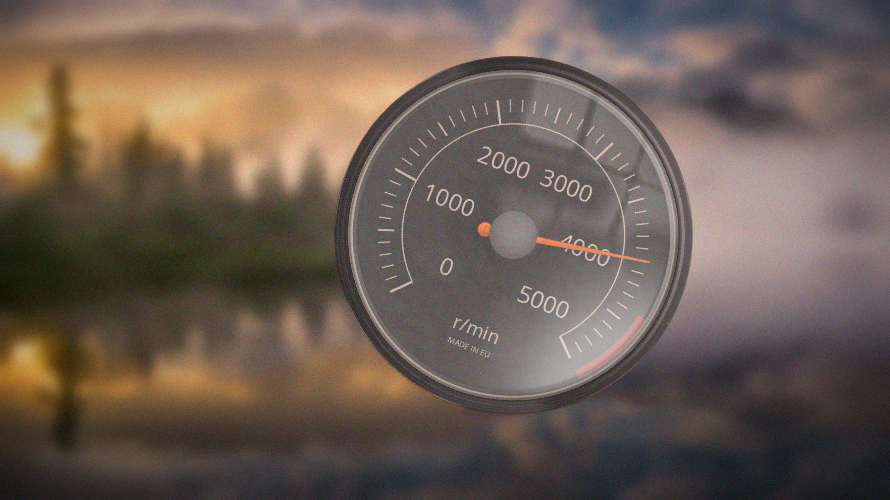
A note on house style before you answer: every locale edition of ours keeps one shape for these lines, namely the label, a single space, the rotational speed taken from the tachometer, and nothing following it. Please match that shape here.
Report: 4000 rpm
